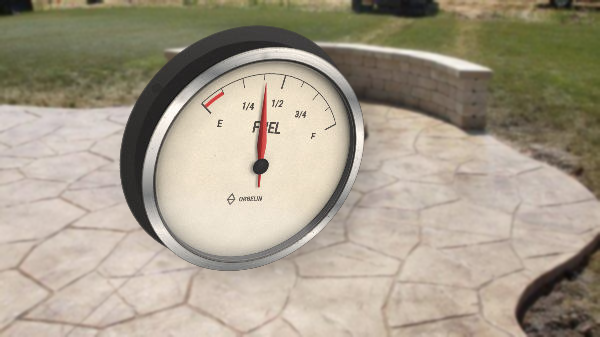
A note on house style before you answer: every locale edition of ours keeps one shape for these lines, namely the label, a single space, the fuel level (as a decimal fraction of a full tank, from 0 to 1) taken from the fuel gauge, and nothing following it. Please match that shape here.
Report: 0.375
